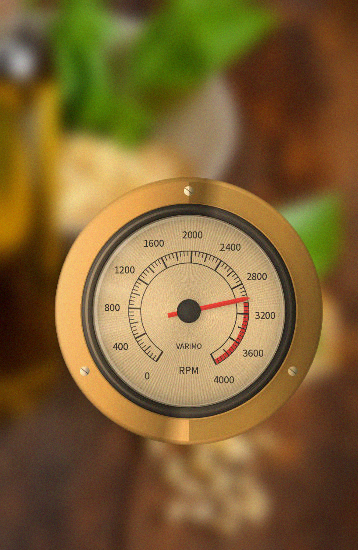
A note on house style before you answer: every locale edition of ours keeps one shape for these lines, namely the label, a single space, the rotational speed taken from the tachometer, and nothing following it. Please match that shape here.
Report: 3000 rpm
